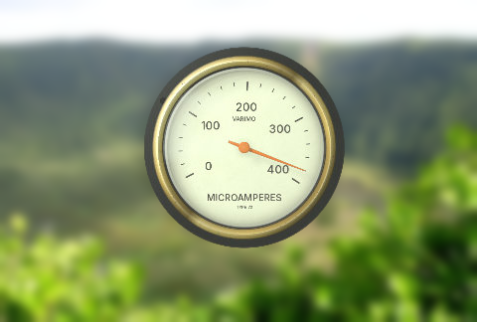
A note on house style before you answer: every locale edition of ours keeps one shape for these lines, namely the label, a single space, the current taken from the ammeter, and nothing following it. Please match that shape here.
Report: 380 µA
